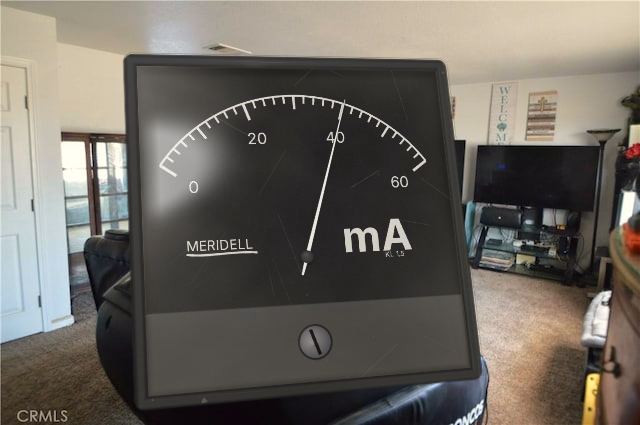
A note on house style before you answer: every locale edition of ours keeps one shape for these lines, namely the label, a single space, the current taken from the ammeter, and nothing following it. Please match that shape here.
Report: 40 mA
